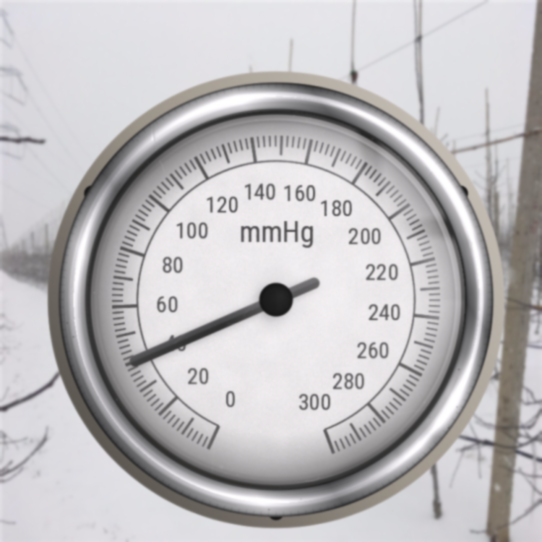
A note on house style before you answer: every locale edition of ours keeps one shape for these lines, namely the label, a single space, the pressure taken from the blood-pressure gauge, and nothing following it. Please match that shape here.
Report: 40 mmHg
